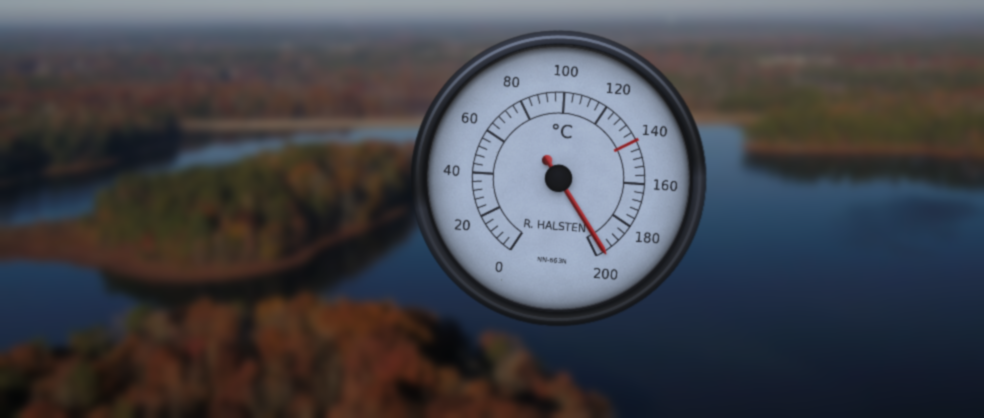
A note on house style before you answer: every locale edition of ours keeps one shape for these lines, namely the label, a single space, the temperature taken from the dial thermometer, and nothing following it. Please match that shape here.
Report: 196 °C
